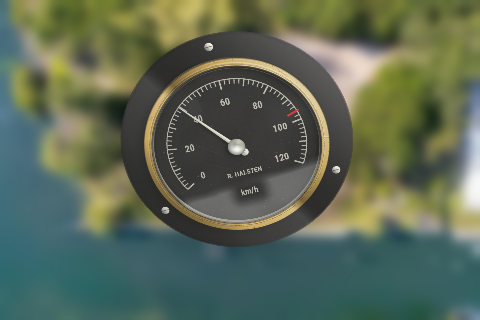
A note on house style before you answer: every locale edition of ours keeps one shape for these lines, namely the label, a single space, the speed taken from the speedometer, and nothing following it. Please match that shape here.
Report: 40 km/h
